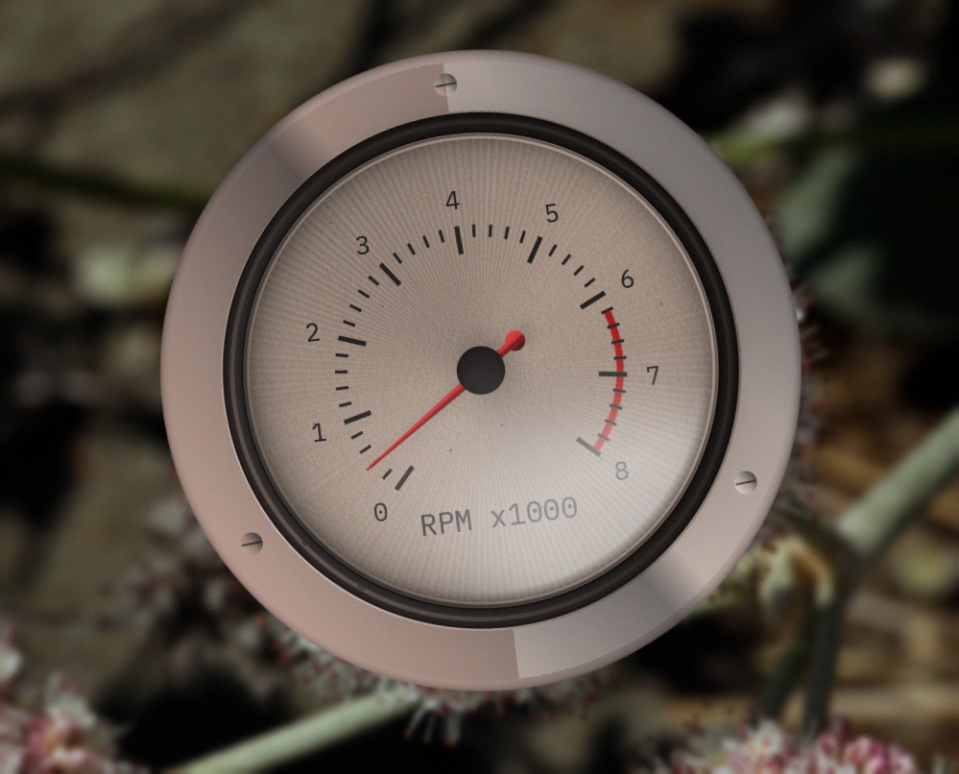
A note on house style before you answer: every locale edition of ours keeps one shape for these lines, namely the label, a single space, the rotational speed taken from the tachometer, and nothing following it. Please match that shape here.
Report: 400 rpm
